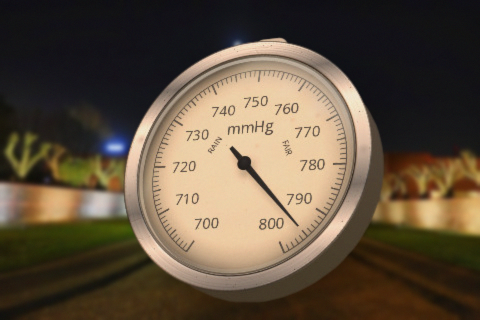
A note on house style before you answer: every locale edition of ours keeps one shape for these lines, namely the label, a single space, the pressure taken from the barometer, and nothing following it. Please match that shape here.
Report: 795 mmHg
